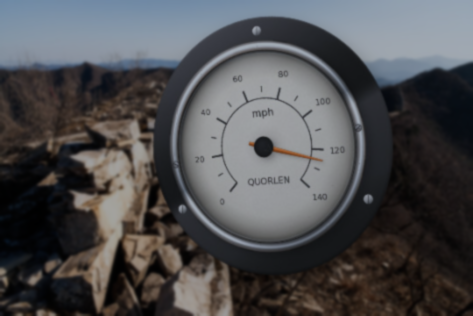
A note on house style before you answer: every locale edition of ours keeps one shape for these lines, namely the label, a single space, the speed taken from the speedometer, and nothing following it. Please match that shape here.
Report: 125 mph
